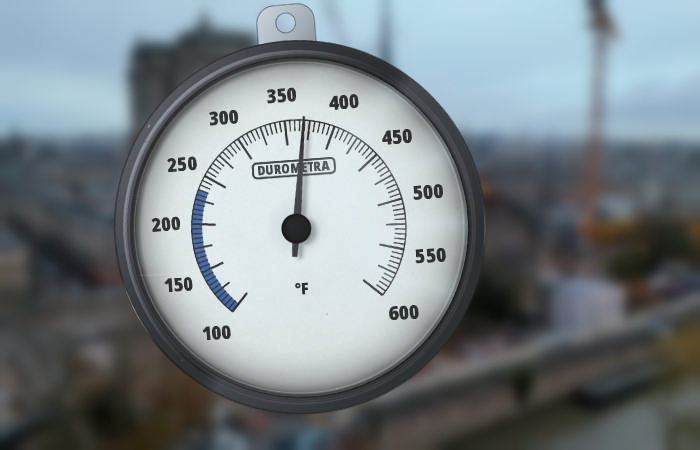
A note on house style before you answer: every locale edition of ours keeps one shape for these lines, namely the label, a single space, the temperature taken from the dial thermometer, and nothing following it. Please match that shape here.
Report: 370 °F
